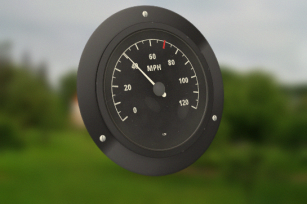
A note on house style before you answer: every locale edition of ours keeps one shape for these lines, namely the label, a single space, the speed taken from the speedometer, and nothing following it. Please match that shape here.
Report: 40 mph
